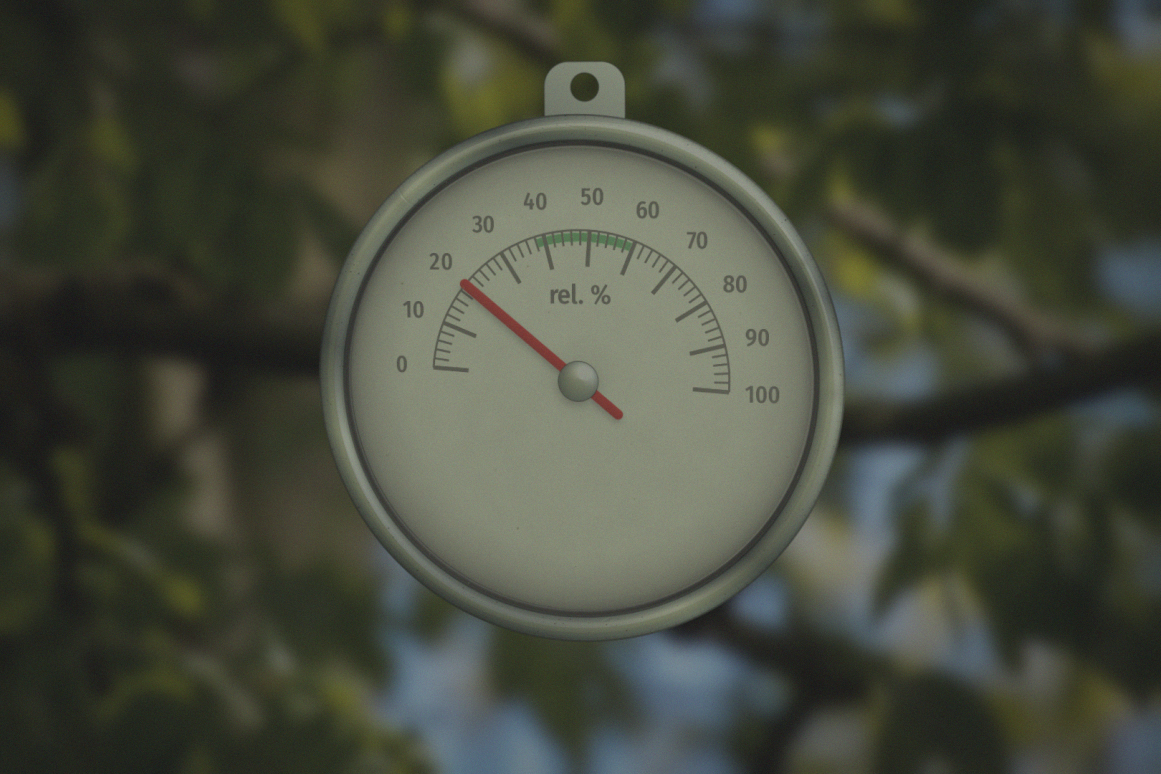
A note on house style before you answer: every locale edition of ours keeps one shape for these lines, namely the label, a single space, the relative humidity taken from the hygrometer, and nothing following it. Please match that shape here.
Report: 20 %
